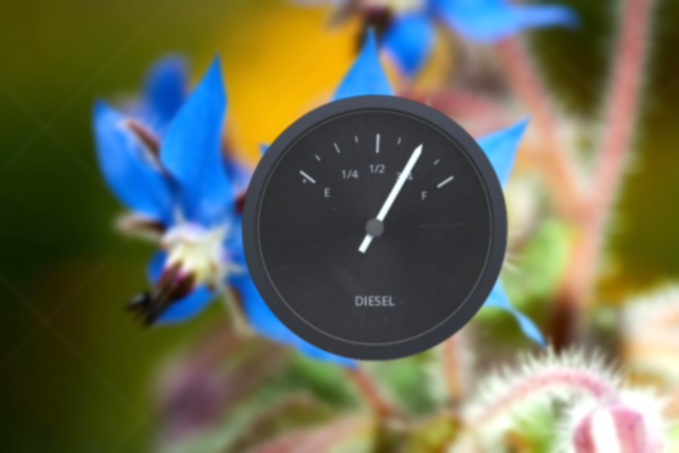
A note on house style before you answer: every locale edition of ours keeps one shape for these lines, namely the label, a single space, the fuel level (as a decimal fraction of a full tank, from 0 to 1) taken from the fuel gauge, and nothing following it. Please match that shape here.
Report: 0.75
